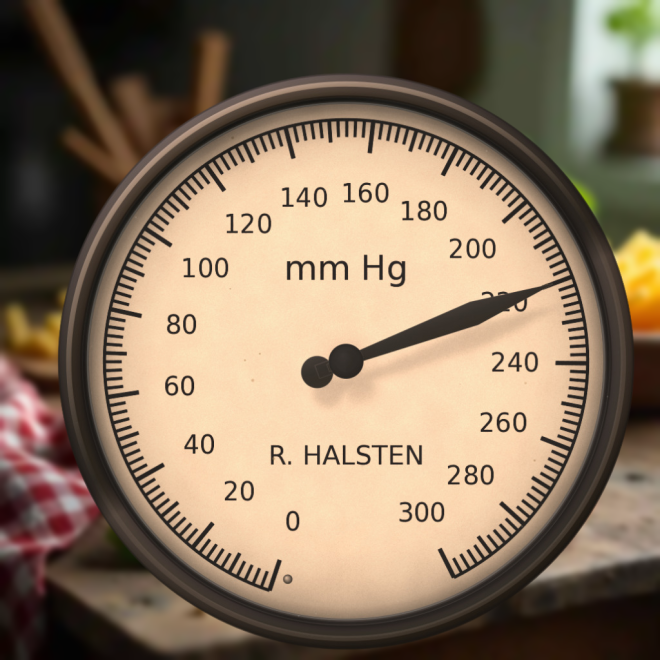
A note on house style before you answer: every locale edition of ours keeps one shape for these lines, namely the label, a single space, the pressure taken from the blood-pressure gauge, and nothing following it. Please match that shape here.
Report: 220 mmHg
